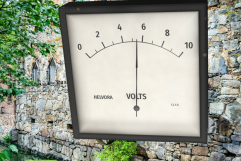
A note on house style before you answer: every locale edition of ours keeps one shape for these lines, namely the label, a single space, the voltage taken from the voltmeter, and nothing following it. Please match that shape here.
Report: 5.5 V
